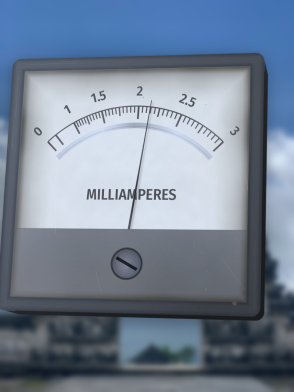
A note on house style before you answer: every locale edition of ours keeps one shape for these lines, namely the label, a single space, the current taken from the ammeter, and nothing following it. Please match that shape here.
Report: 2.15 mA
